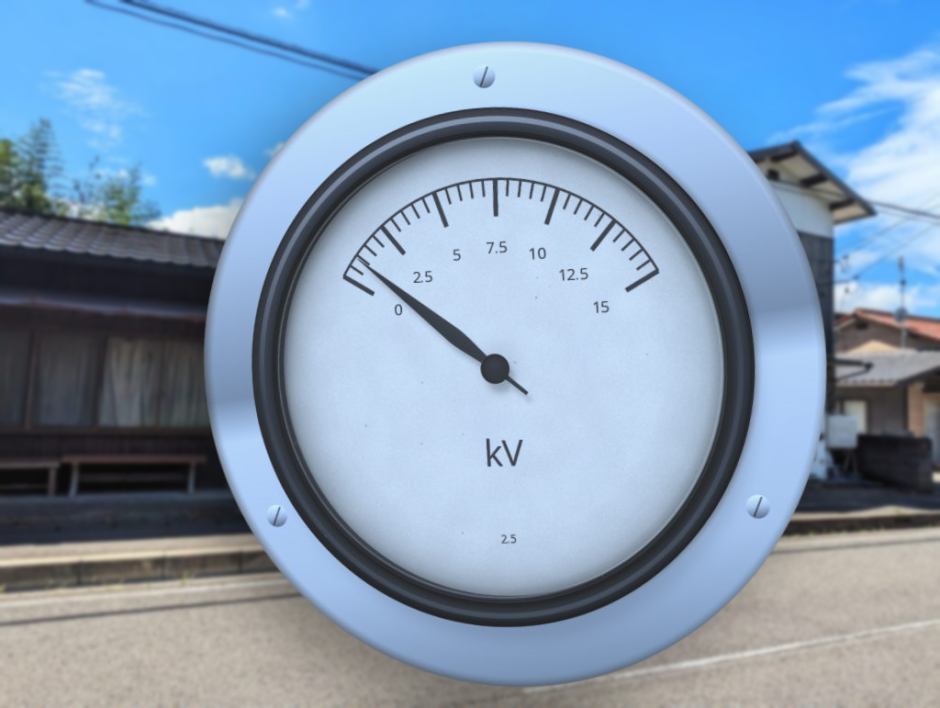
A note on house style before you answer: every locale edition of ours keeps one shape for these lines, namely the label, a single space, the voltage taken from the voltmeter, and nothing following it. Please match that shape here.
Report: 1 kV
